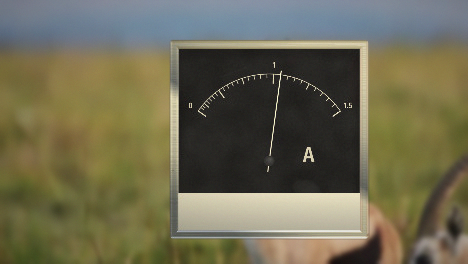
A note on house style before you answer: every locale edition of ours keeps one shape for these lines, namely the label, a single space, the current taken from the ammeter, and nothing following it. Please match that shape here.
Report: 1.05 A
